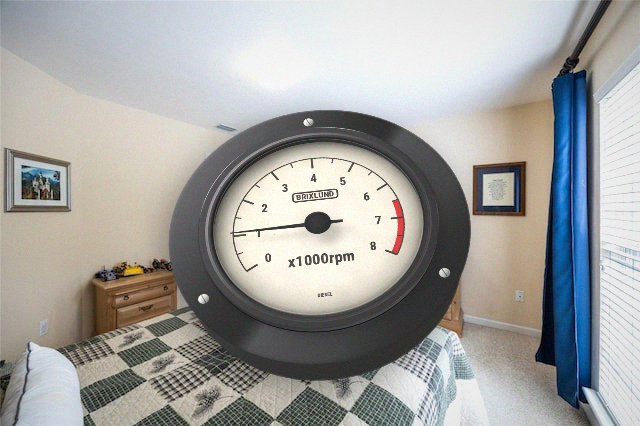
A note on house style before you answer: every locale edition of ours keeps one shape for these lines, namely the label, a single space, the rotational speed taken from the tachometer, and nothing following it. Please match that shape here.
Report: 1000 rpm
